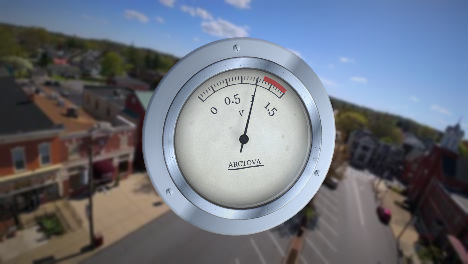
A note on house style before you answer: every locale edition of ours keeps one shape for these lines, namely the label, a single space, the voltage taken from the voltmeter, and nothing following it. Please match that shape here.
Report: 1 V
